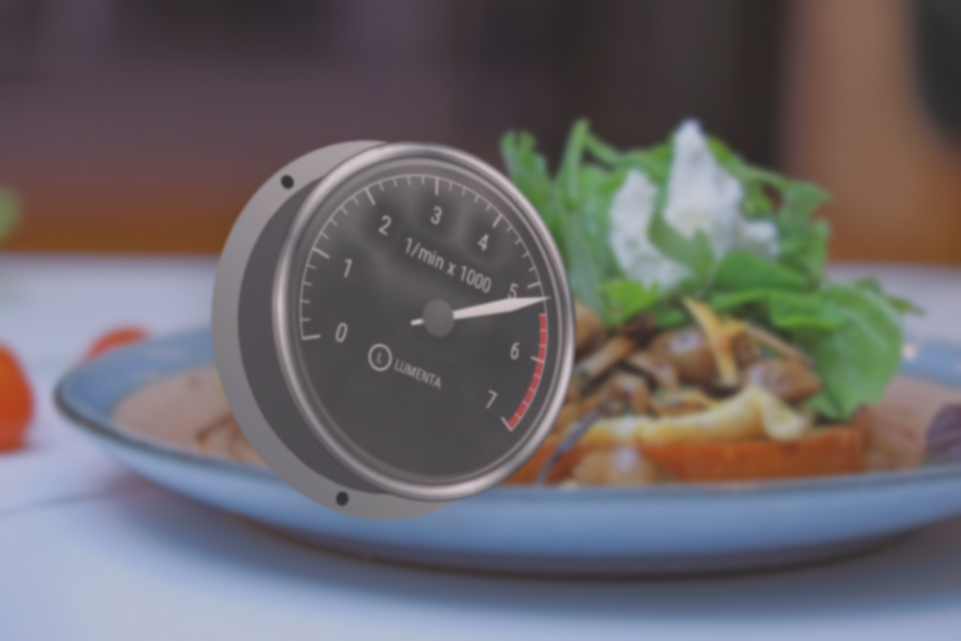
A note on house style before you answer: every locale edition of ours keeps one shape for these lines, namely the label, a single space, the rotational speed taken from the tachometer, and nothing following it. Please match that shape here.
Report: 5200 rpm
